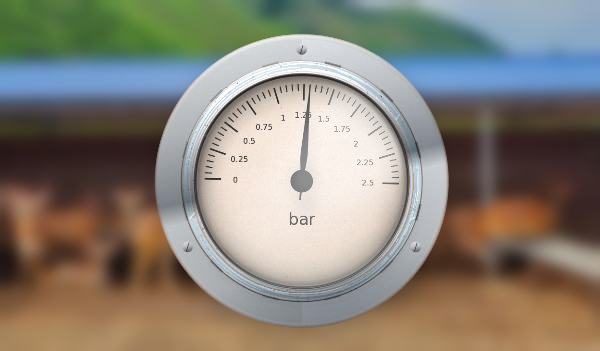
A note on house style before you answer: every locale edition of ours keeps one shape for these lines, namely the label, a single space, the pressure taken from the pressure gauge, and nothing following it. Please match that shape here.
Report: 1.3 bar
